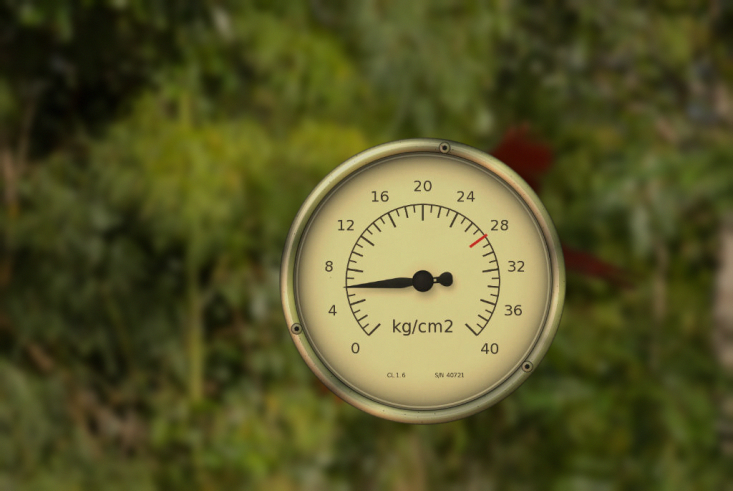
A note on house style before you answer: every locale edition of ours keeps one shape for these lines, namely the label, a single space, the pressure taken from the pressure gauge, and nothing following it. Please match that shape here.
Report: 6 kg/cm²
